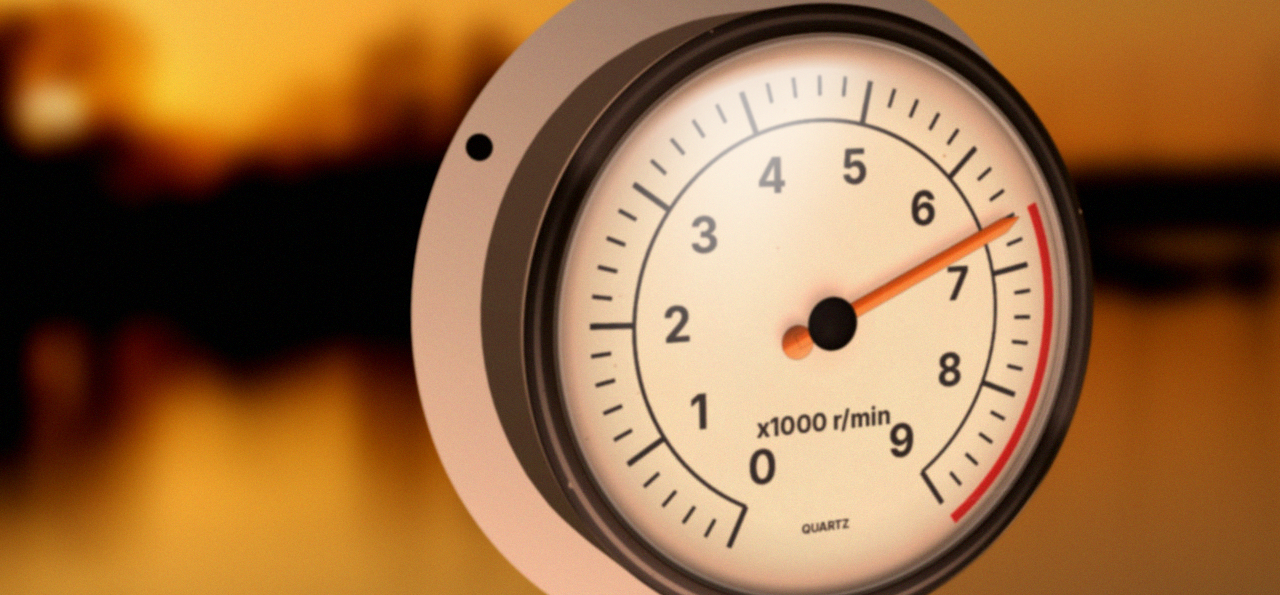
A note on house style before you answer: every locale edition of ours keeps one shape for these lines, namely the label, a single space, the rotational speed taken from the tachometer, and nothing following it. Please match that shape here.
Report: 6600 rpm
